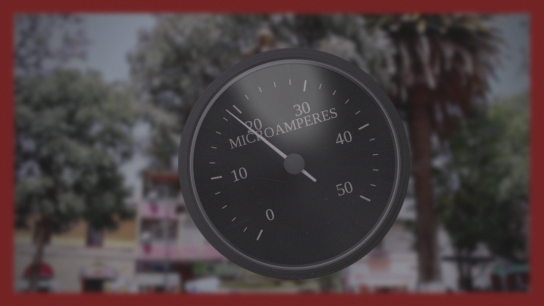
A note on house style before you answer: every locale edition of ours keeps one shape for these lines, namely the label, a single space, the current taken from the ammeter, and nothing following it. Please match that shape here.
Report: 19 µA
